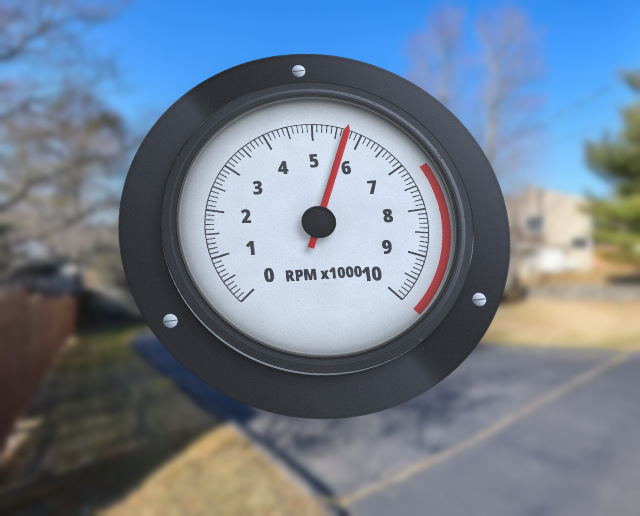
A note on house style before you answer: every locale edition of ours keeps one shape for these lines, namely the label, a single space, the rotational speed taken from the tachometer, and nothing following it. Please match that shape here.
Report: 5700 rpm
